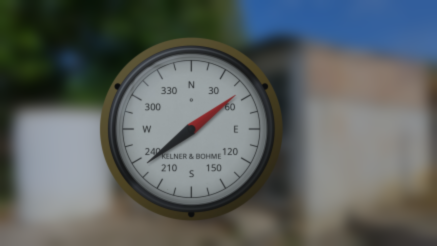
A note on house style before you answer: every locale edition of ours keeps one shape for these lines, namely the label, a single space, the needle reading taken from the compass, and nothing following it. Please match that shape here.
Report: 52.5 °
